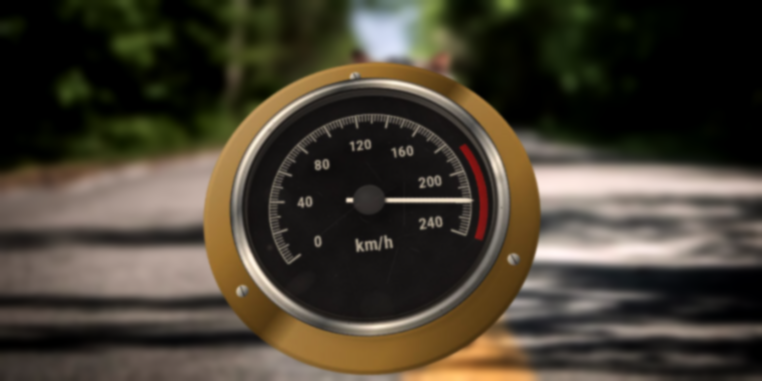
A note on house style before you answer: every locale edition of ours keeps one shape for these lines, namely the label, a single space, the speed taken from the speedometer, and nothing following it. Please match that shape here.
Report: 220 km/h
